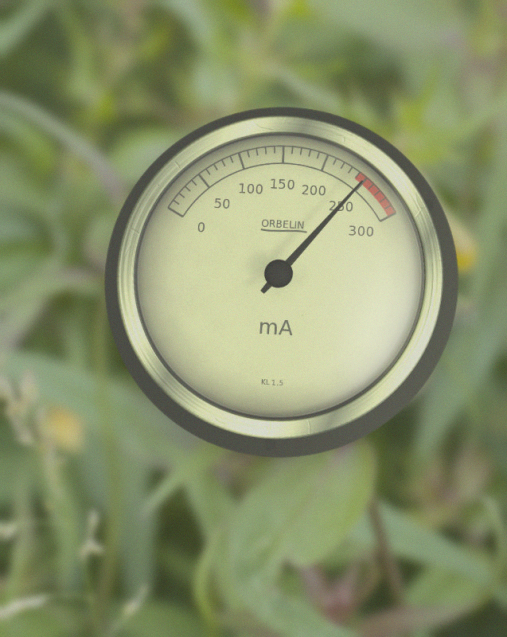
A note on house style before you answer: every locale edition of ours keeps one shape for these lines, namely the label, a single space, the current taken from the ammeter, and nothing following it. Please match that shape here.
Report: 250 mA
